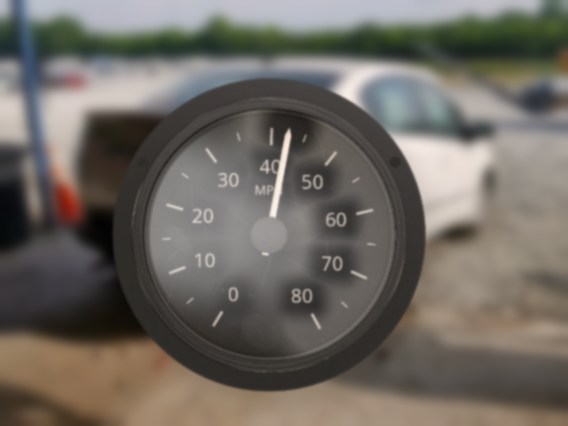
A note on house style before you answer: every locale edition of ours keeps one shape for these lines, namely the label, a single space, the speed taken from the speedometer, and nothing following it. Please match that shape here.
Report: 42.5 mph
